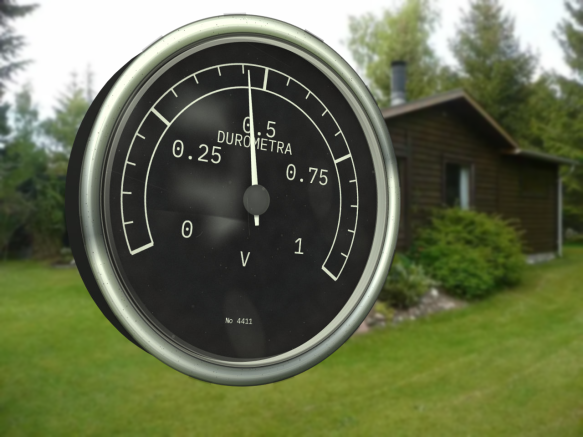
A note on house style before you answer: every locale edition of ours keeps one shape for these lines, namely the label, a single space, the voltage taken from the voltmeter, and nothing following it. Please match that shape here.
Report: 0.45 V
